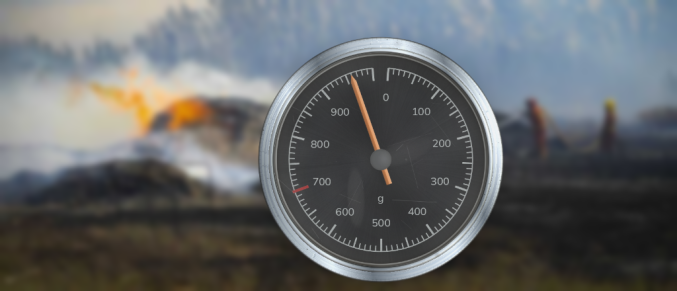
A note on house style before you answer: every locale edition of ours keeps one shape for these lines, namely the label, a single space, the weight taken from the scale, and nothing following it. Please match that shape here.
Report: 960 g
